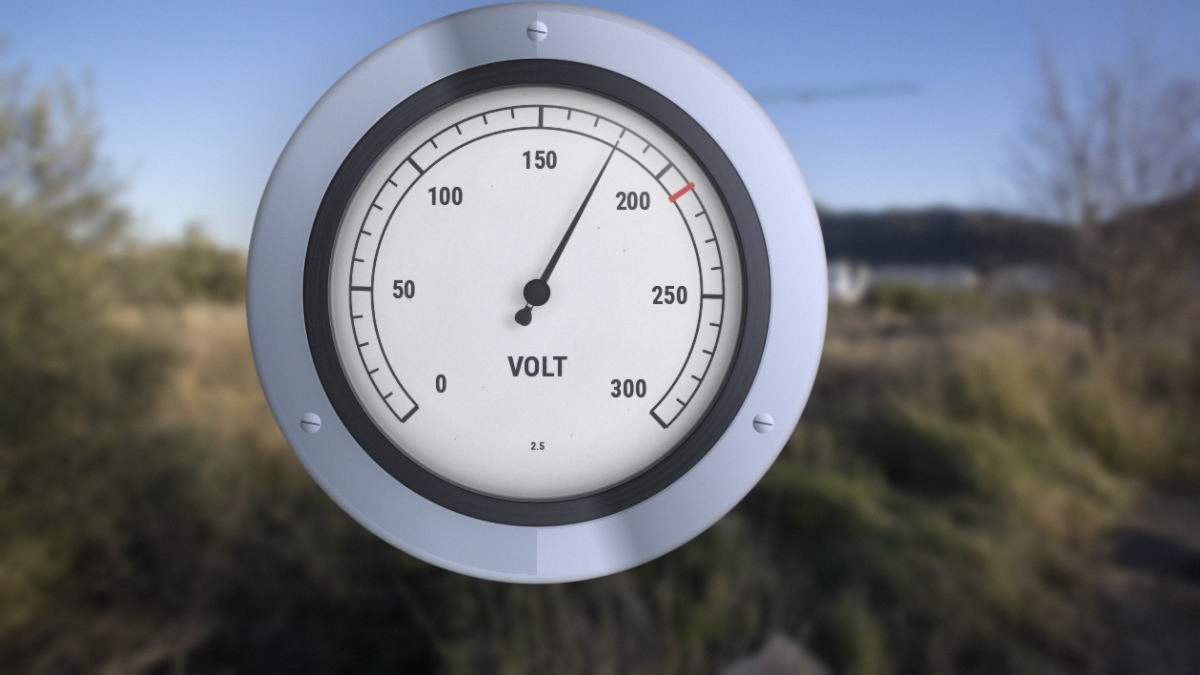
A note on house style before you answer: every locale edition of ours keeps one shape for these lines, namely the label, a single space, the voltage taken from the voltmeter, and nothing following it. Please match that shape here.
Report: 180 V
